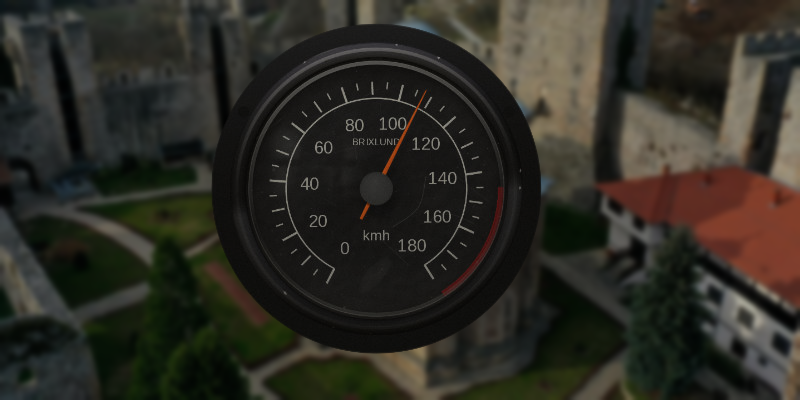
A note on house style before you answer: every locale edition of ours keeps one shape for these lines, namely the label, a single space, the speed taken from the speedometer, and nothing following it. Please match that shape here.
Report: 107.5 km/h
